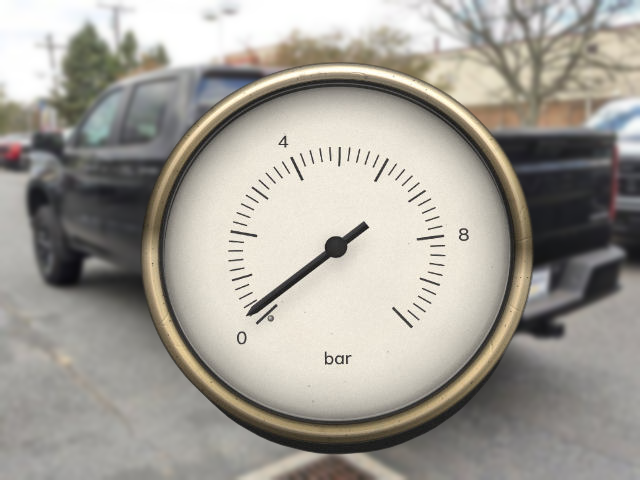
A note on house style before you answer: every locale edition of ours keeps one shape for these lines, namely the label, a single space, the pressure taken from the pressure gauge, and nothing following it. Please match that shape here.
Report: 0.2 bar
